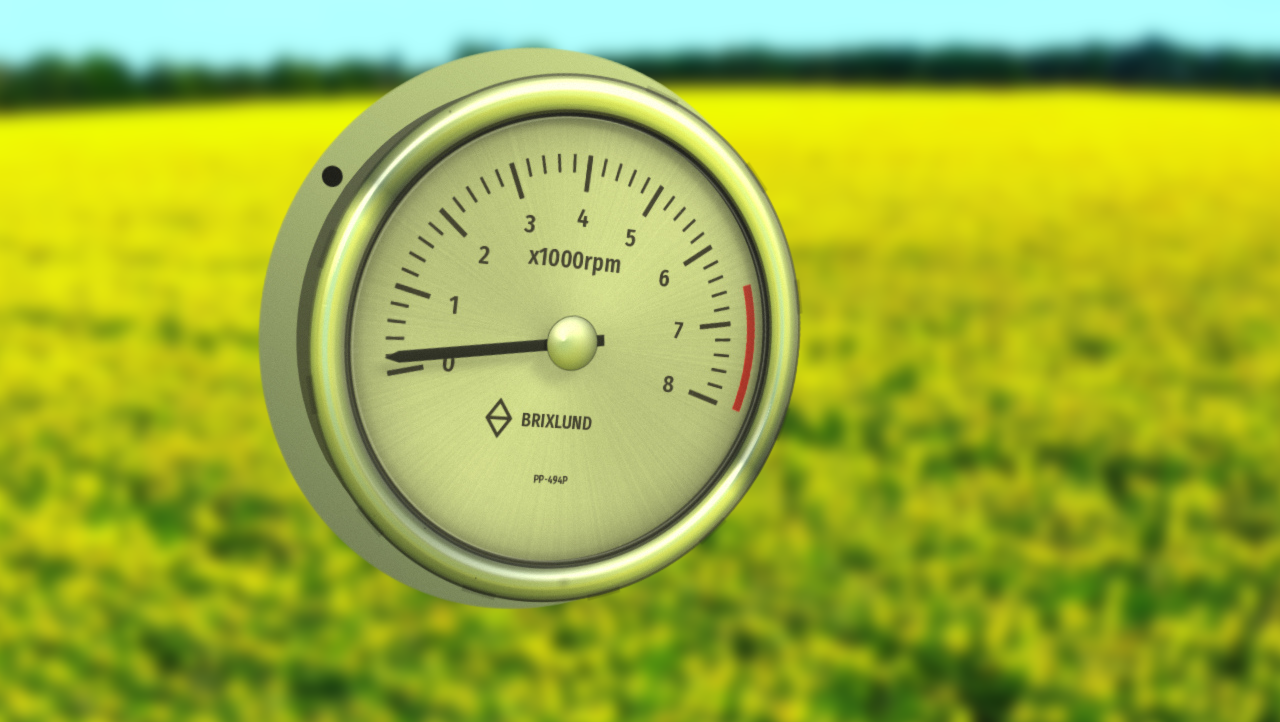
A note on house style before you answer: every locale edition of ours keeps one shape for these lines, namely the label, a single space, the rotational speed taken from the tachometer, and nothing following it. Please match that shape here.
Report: 200 rpm
